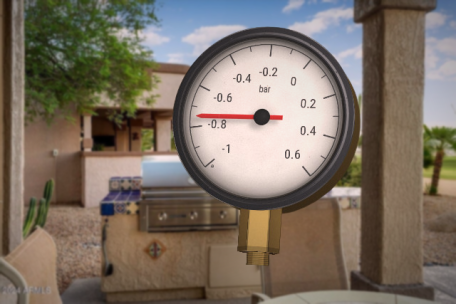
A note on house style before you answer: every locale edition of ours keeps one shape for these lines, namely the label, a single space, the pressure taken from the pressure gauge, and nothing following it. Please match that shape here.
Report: -0.75 bar
